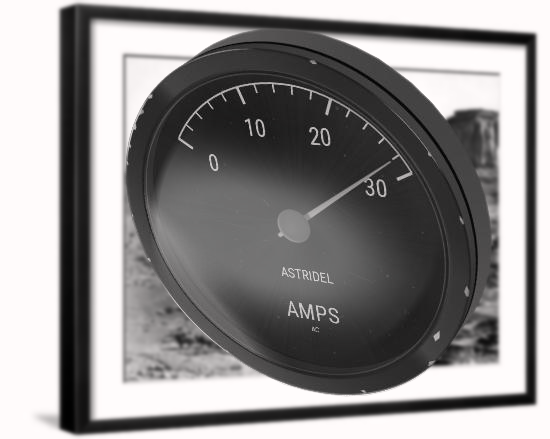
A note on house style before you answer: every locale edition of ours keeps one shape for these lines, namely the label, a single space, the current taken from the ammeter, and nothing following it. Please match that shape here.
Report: 28 A
